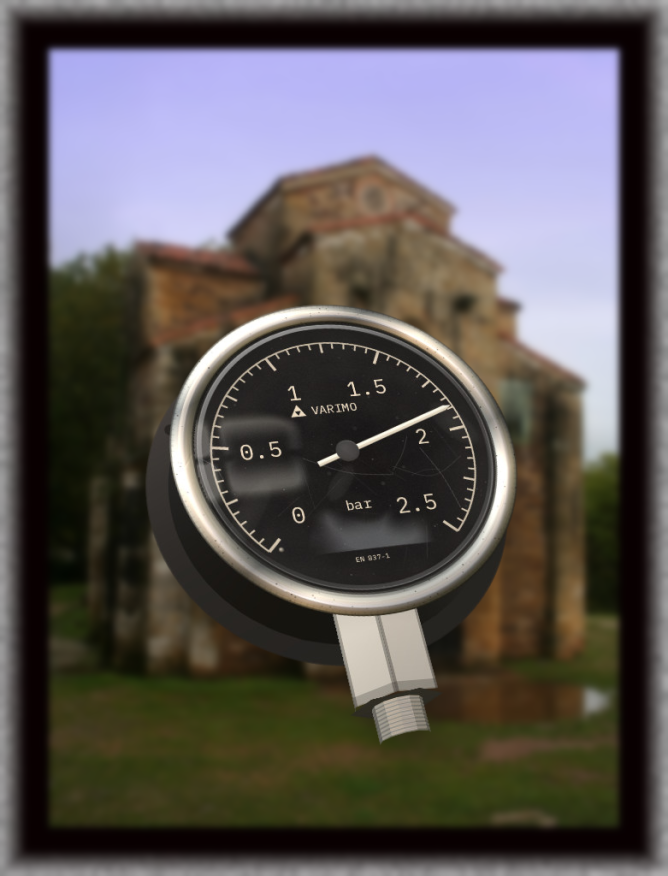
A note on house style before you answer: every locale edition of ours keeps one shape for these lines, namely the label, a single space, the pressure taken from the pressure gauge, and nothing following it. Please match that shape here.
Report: 1.9 bar
